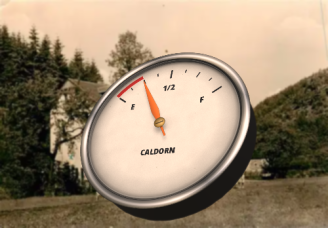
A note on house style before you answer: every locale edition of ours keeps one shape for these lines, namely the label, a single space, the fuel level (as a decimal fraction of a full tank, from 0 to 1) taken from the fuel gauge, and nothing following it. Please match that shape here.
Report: 0.25
